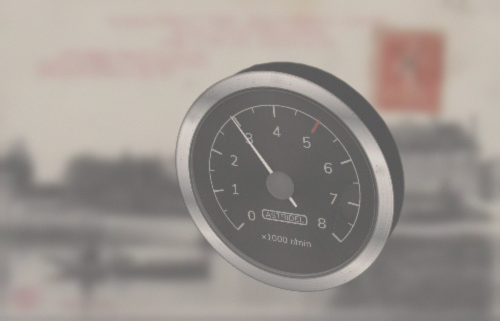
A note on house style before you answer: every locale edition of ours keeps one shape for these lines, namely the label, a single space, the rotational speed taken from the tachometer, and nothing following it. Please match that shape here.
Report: 3000 rpm
